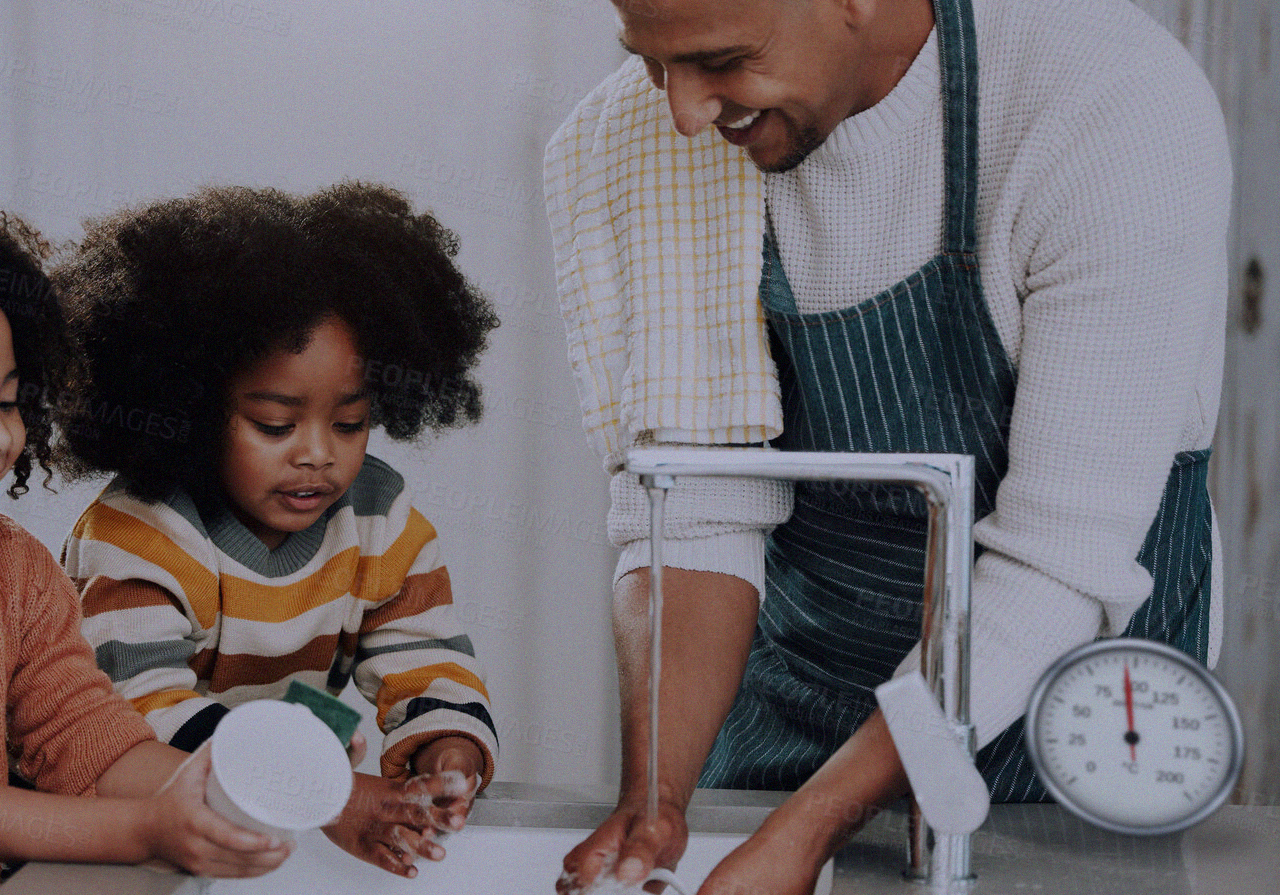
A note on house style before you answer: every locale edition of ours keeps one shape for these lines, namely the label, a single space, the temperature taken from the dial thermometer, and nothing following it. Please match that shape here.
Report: 95 °C
